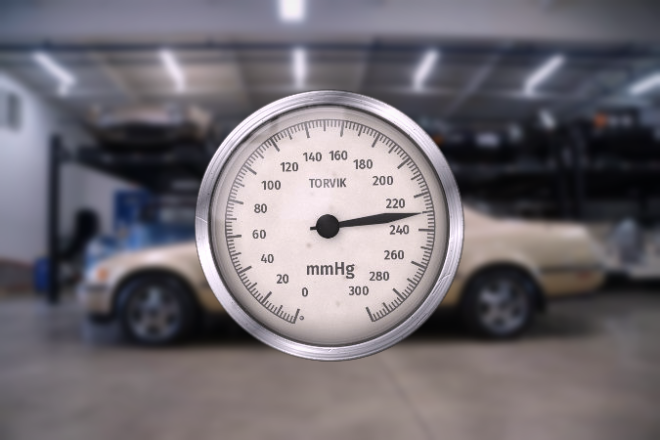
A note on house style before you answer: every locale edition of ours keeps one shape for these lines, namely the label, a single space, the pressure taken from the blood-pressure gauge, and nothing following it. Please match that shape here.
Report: 230 mmHg
